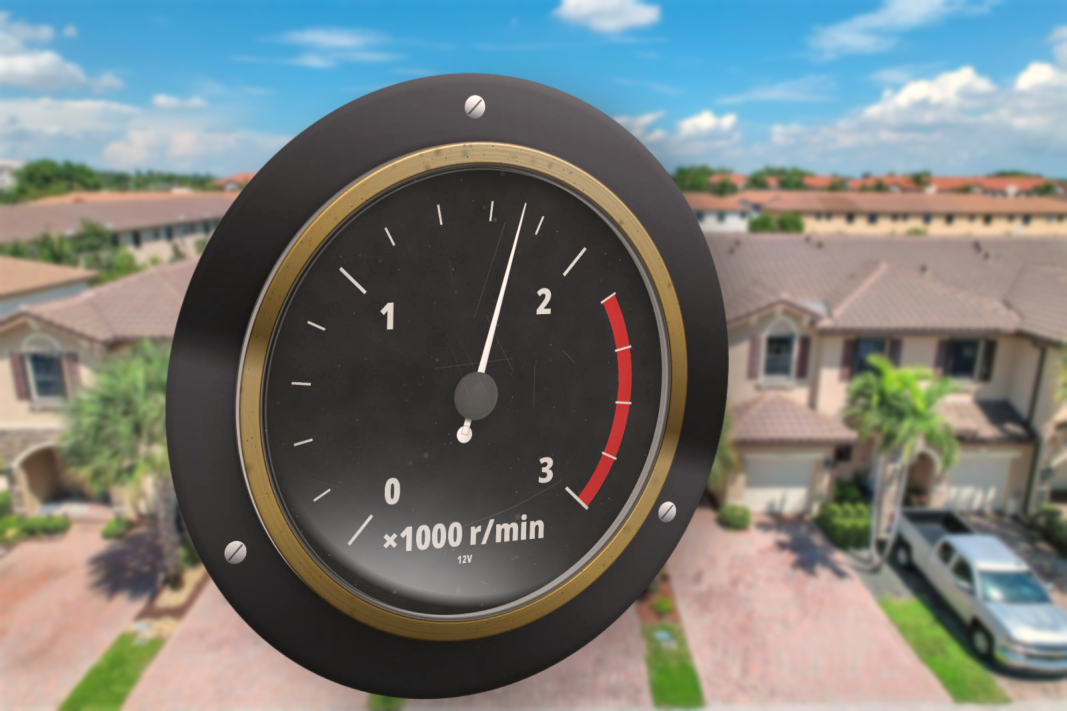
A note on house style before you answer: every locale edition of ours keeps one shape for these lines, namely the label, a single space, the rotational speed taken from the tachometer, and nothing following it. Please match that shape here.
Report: 1700 rpm
